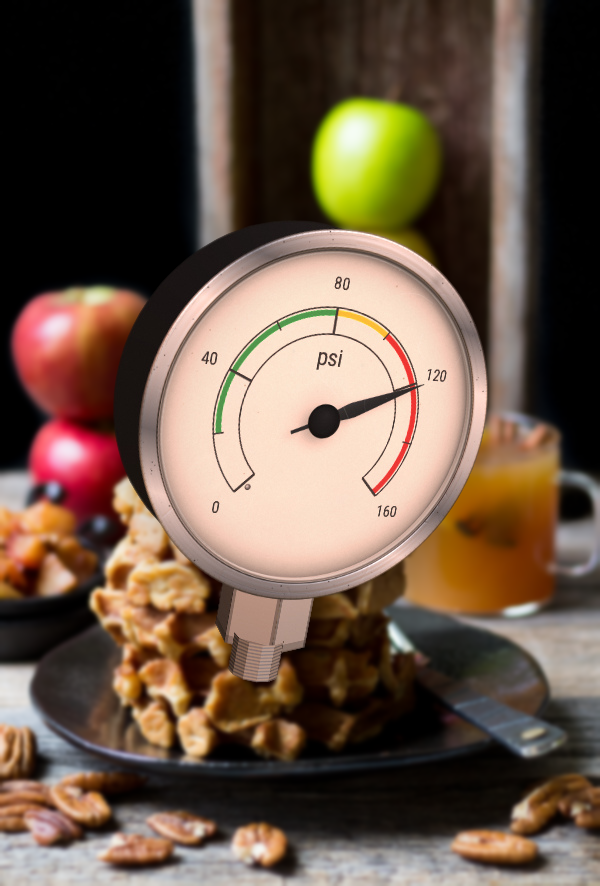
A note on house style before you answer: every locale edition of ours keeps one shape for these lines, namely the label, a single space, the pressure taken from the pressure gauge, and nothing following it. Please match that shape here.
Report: 120 psi
